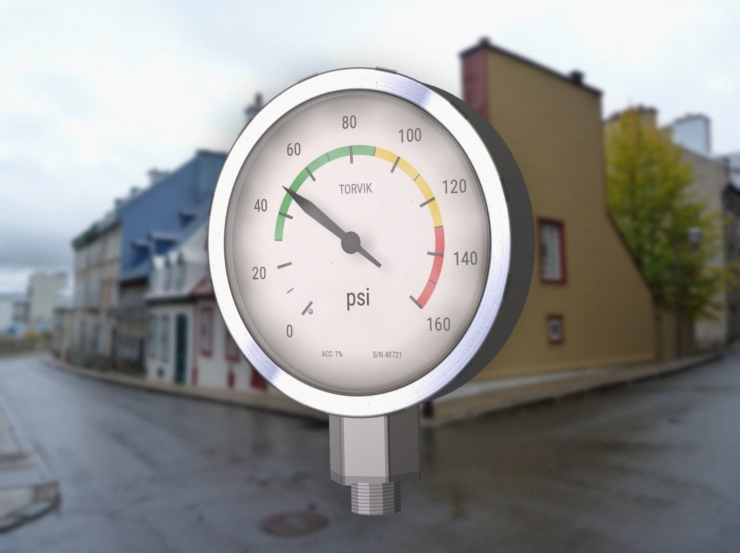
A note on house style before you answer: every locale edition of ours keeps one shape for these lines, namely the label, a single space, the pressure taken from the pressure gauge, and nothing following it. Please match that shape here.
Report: 50 psi
